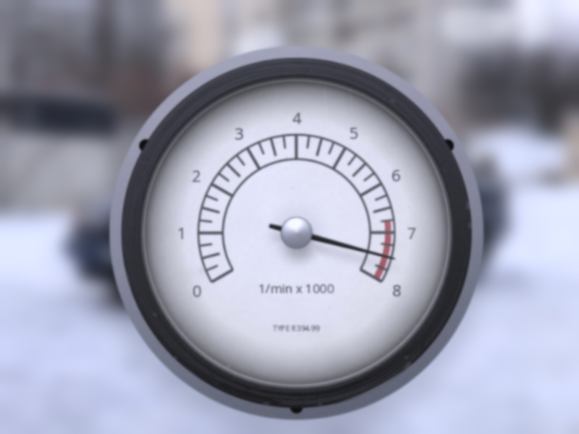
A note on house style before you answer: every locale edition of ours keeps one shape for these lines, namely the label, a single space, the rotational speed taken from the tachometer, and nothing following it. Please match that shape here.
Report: 7500 rpm
